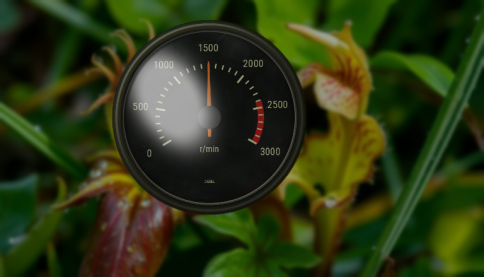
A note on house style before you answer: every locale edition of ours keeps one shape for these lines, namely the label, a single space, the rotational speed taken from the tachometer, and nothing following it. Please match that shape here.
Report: 1500 rpm
